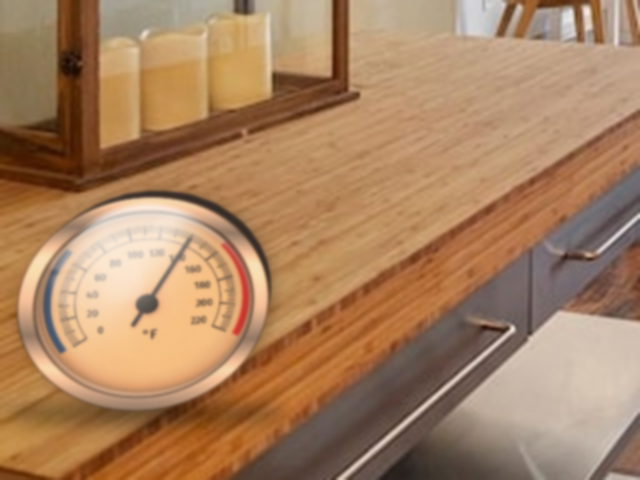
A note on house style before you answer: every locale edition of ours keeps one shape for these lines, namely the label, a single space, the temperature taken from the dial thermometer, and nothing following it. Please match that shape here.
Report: 140 °F
